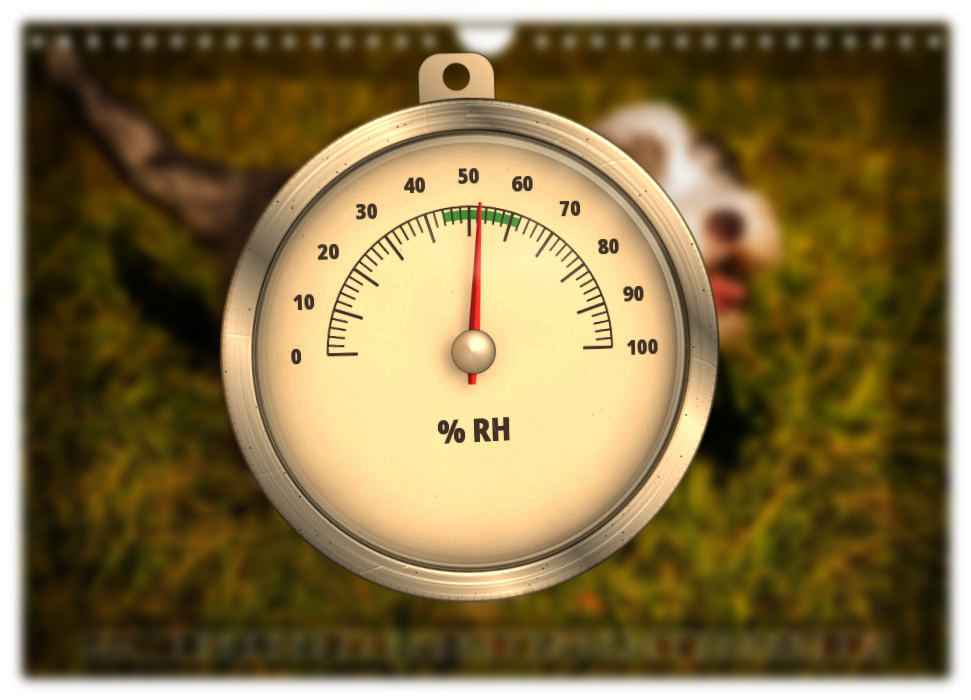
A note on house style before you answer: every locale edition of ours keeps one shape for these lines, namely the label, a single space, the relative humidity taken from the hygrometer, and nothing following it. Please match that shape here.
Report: 52 %
